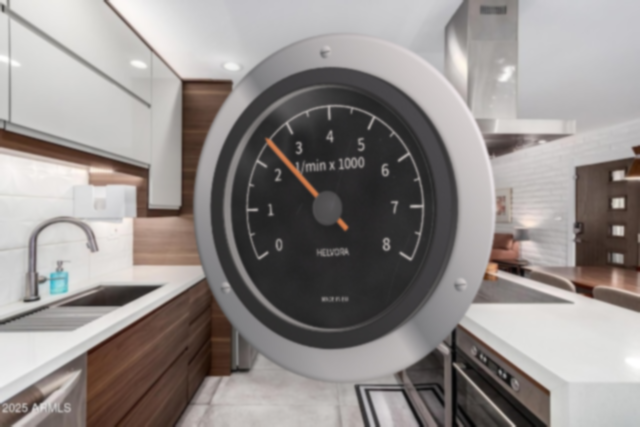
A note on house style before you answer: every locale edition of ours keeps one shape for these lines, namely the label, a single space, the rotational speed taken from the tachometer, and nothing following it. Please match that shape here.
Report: 2500 rpm
